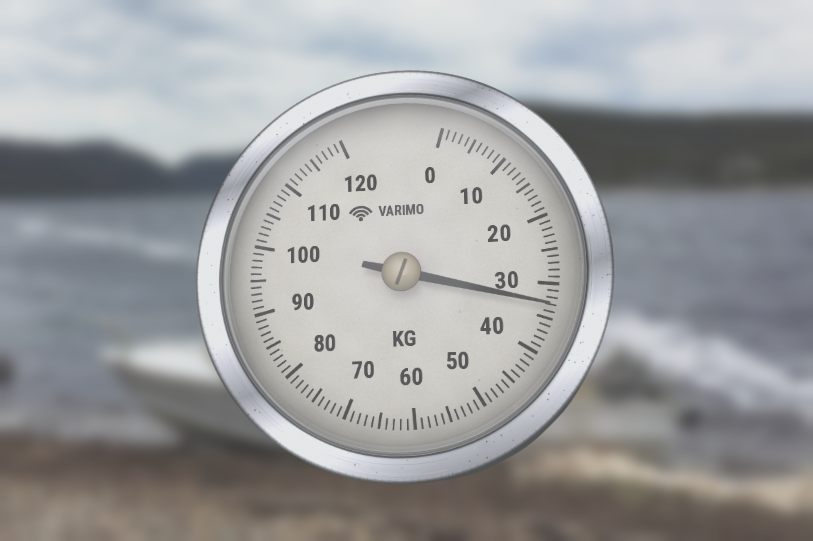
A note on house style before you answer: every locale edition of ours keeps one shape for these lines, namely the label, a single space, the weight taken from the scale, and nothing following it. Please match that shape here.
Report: 33 kg
